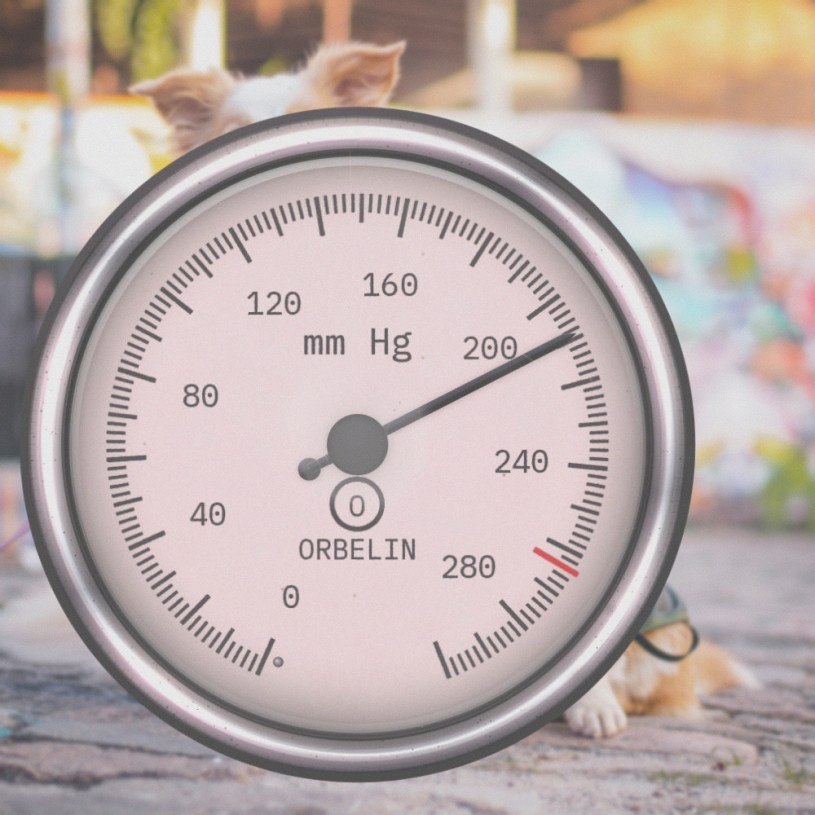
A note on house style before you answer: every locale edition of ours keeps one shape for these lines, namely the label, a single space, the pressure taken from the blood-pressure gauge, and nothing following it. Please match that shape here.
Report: 209 mmHg
